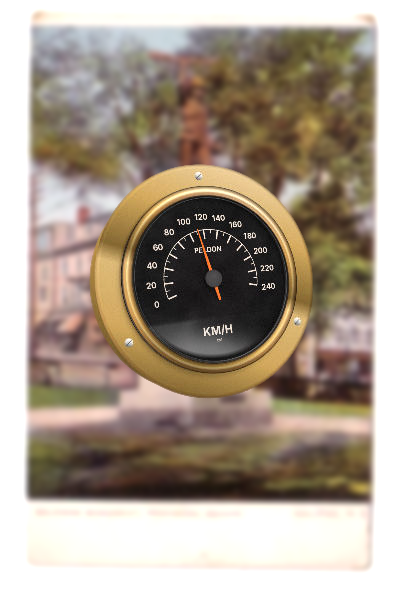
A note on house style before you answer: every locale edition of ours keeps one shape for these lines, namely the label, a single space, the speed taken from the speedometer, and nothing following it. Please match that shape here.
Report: 110 km/h
